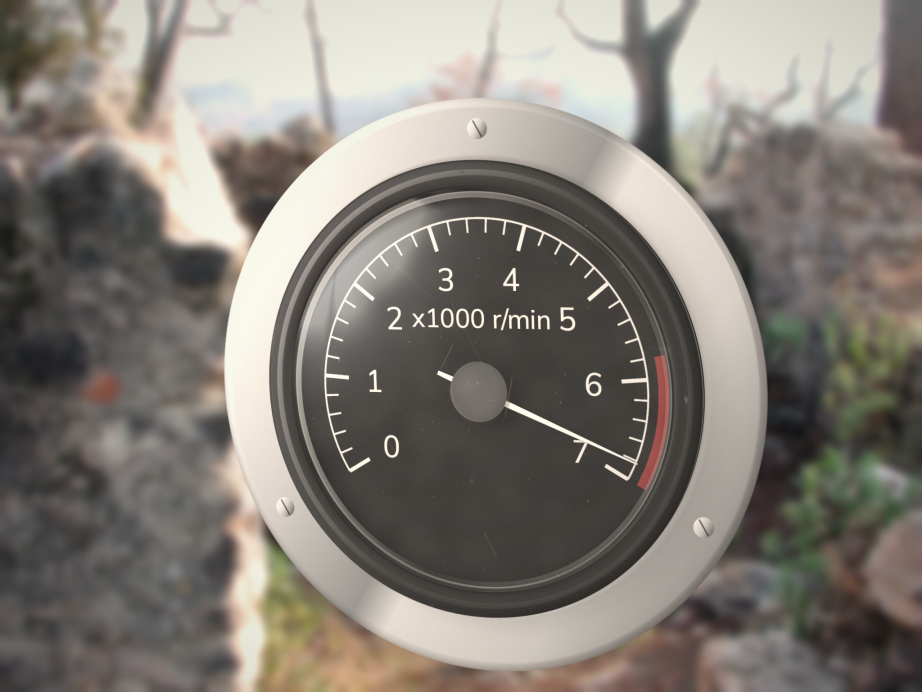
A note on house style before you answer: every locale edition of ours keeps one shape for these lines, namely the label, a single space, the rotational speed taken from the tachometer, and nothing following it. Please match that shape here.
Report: 6800 rpm
